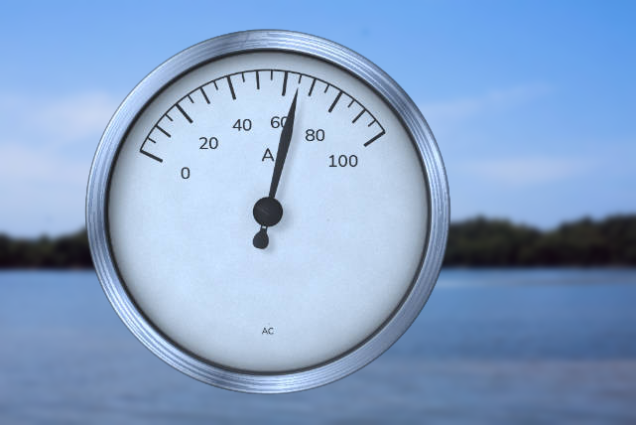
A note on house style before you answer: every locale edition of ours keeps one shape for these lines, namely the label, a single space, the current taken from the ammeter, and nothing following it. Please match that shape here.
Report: 65 A
